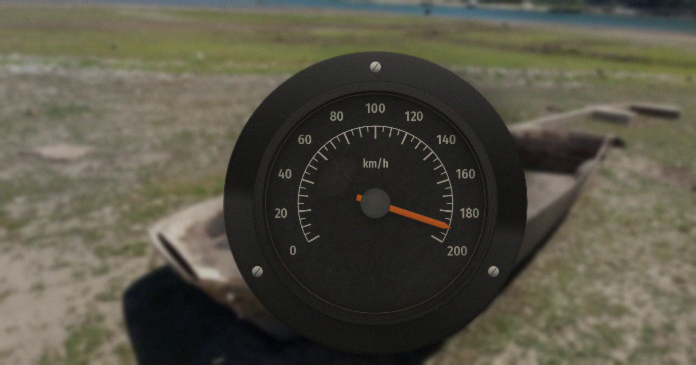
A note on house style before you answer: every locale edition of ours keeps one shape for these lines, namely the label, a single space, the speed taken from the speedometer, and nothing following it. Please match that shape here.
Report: 190 km/h
